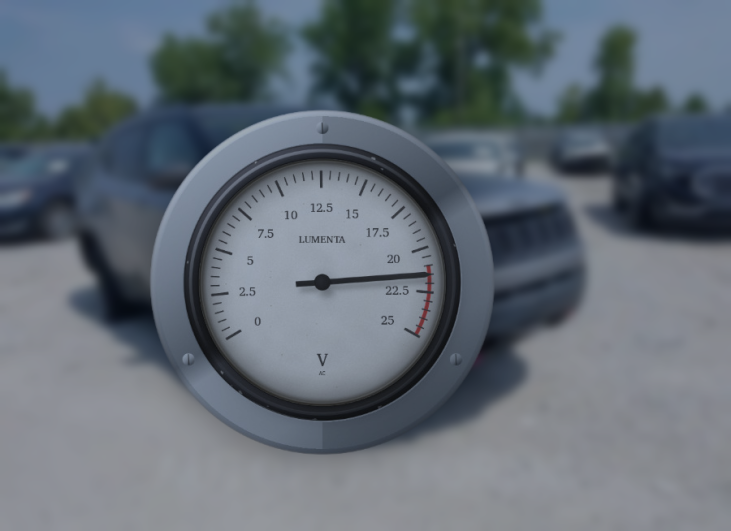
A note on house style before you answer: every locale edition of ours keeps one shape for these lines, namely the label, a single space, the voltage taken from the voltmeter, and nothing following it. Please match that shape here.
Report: 21.5 V
